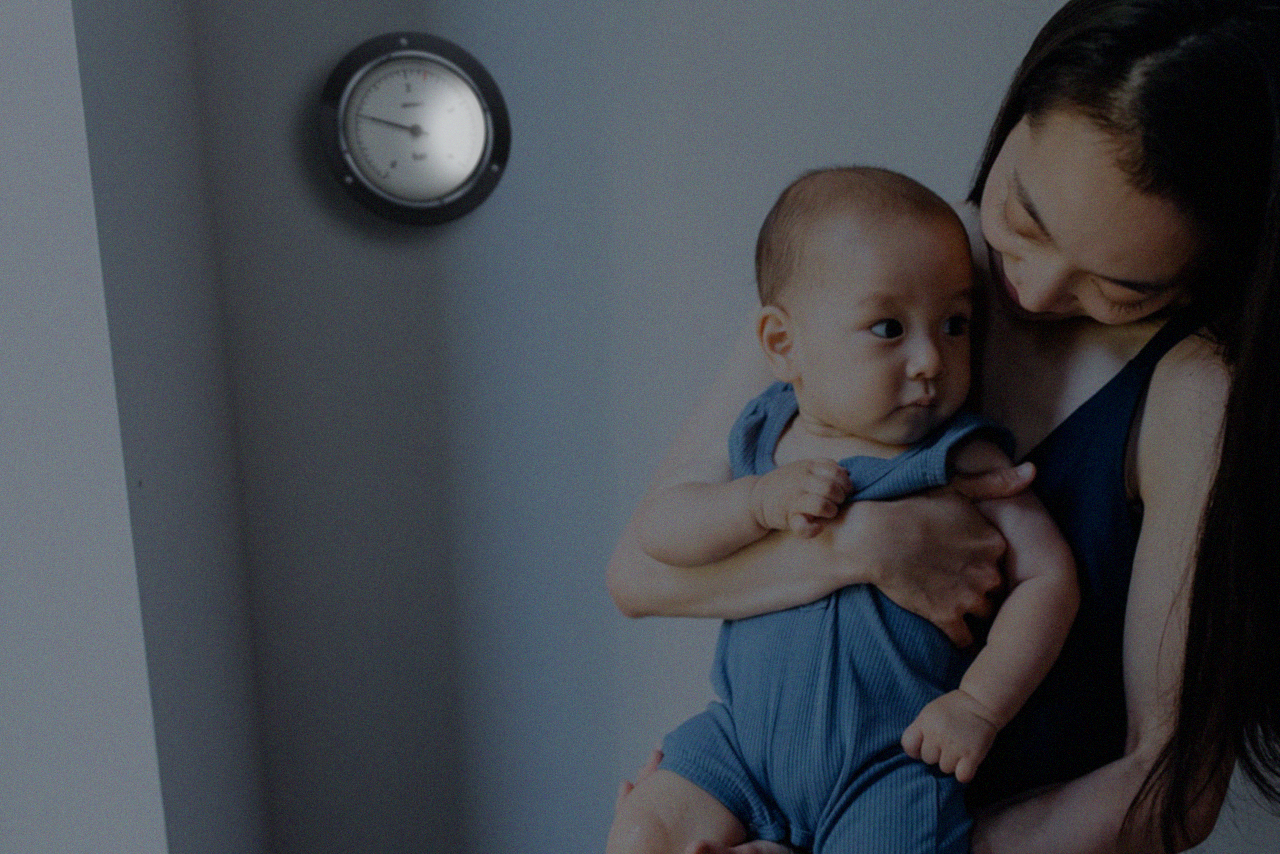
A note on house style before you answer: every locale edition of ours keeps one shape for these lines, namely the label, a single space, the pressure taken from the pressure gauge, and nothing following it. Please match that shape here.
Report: 1 bar
